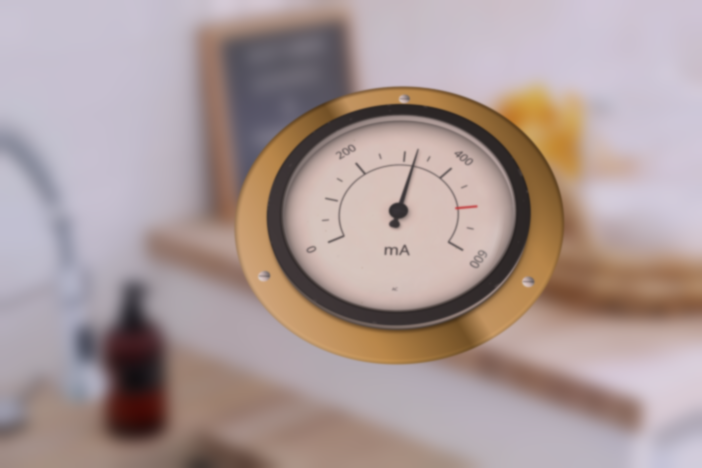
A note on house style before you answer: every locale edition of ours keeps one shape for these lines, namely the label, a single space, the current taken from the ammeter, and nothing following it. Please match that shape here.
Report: 325 mA
